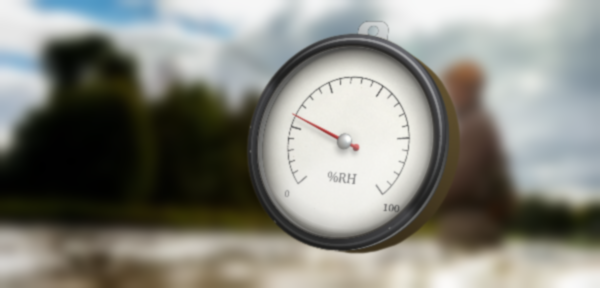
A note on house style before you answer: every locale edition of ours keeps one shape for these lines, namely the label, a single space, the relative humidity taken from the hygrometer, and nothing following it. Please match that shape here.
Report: 24 %
